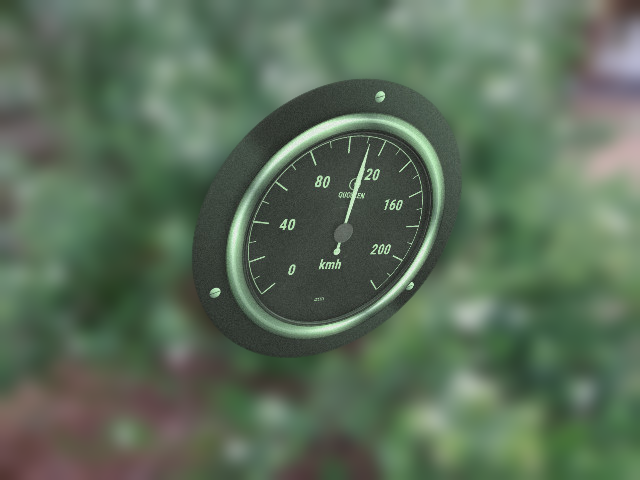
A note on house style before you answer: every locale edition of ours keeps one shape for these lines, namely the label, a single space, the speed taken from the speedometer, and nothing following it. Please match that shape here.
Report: 110 km/h
